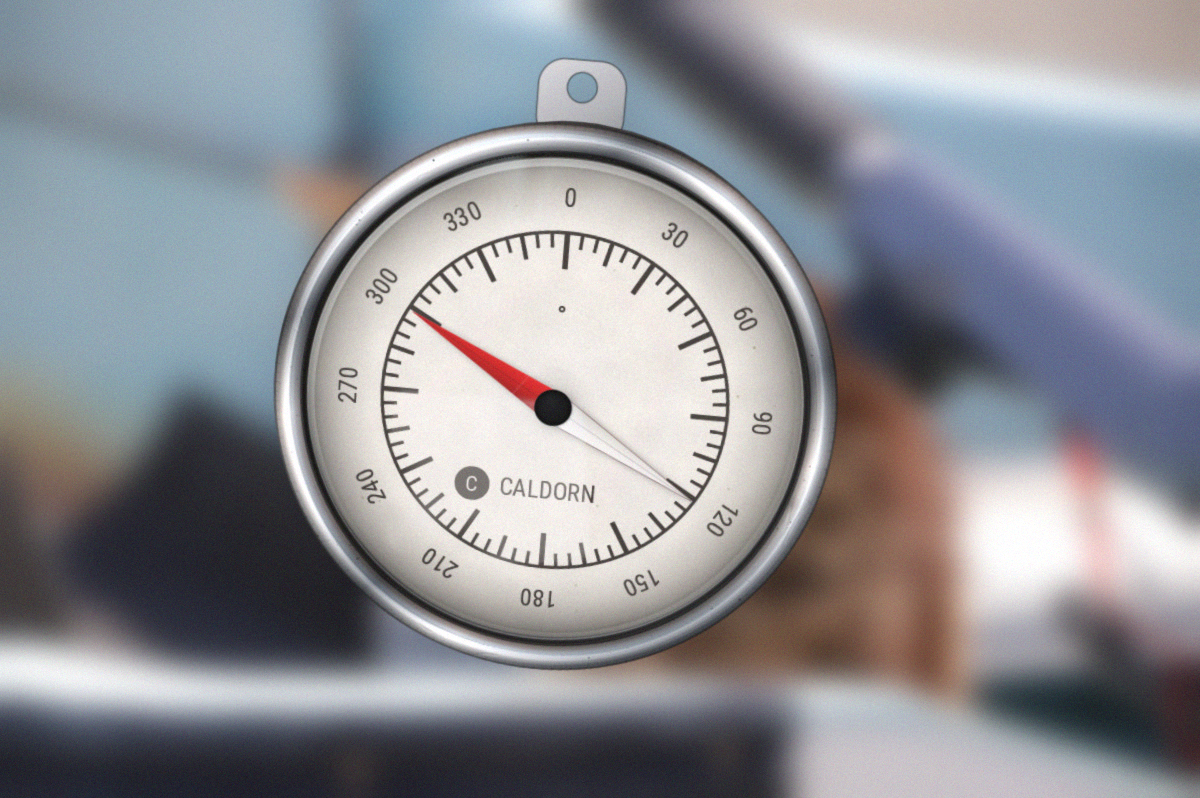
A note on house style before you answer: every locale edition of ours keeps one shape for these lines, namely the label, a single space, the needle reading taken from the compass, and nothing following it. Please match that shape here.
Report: 300 °
